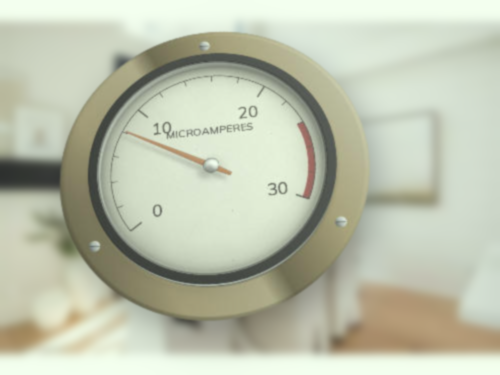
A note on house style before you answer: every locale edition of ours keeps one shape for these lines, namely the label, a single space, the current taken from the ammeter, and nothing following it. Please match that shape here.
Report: 8 µA
